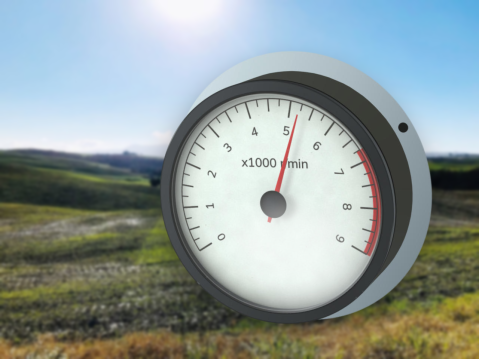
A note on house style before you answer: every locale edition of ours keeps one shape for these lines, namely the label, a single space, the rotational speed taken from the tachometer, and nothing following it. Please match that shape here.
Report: 5250 rpm
